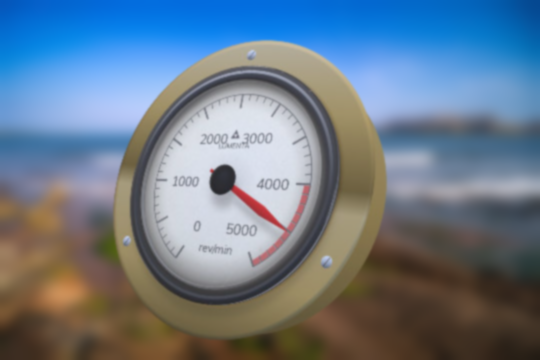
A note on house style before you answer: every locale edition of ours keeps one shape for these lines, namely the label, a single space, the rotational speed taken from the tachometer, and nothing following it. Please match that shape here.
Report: 4500 rpm
